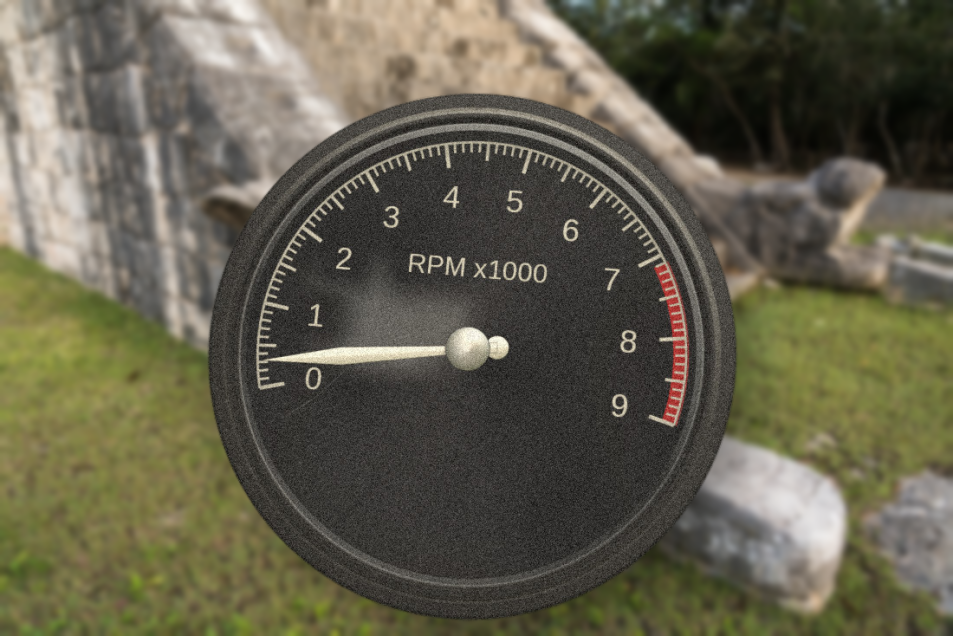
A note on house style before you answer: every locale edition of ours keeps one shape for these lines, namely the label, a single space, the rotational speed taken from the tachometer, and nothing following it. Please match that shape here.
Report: 300 rpm
